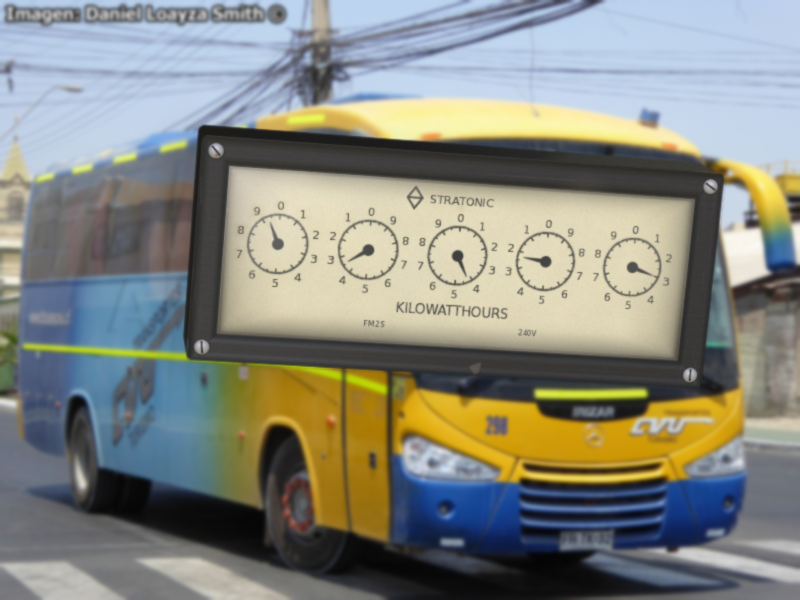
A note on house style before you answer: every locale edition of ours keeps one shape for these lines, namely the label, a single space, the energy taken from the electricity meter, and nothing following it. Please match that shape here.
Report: 93423 kWh
